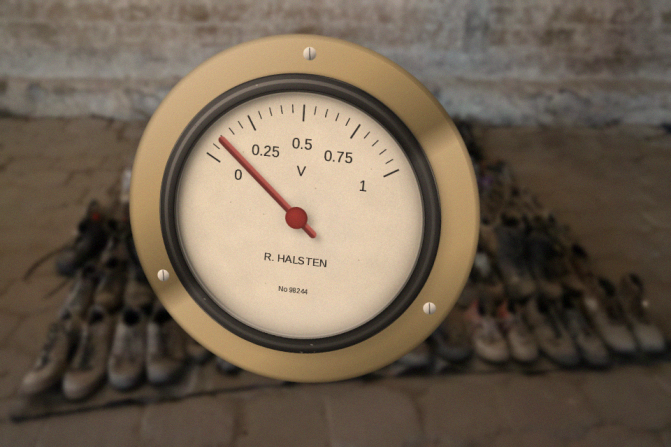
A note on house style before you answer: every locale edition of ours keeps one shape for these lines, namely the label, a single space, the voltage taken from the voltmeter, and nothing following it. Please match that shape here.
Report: 0.1 V
